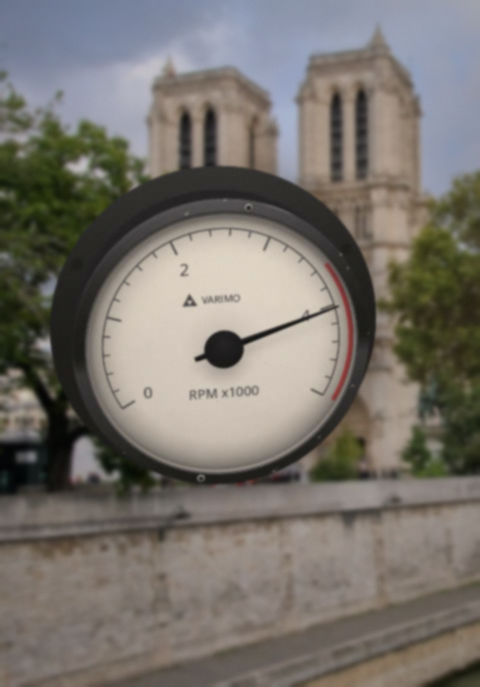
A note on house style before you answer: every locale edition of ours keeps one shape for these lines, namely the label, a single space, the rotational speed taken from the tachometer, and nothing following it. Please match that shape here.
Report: 4000 rpm
